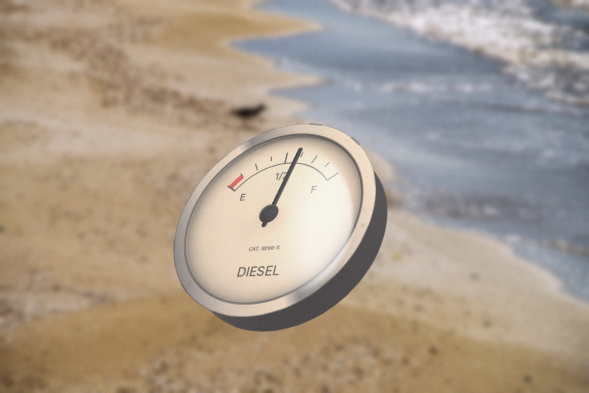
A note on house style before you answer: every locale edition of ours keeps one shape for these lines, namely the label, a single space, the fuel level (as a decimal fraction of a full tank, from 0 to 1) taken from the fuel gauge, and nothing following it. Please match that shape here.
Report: 0.625
